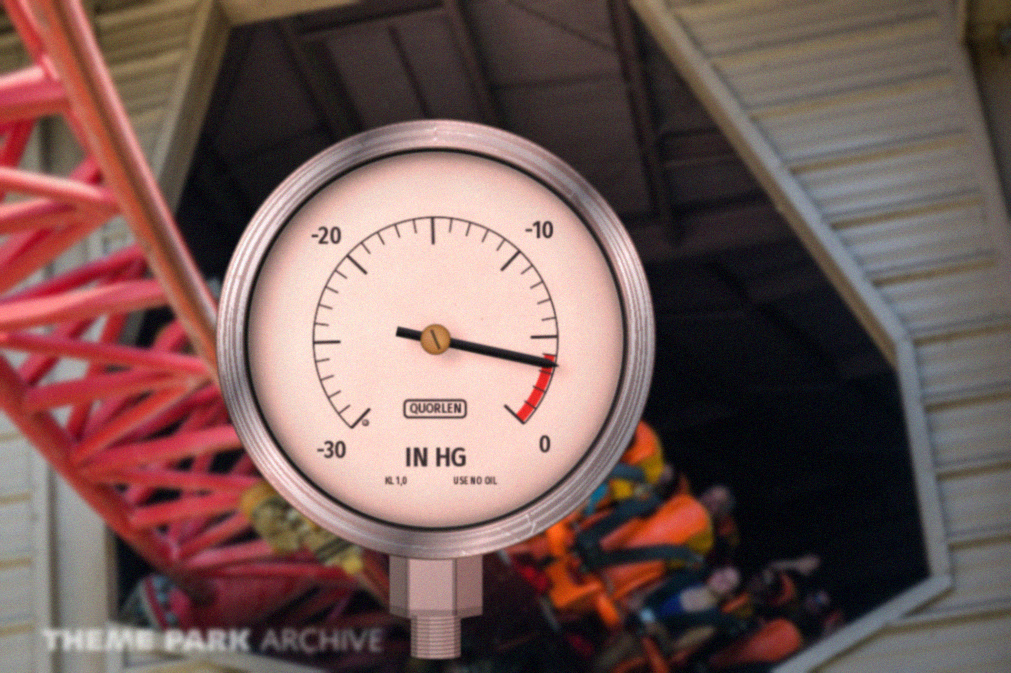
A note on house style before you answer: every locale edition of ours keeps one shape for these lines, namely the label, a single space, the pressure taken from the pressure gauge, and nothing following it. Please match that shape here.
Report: -3.5 inHg
